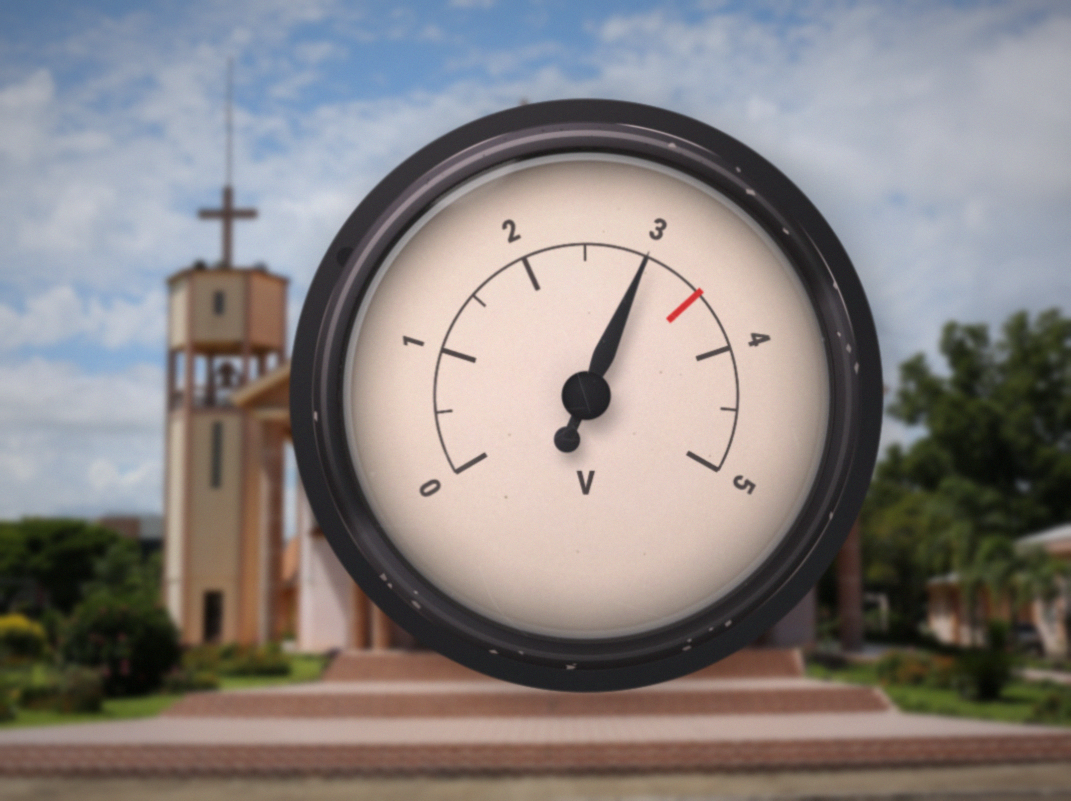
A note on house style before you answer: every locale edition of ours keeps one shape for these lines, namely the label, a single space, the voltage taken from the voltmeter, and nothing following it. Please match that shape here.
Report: 3 V
